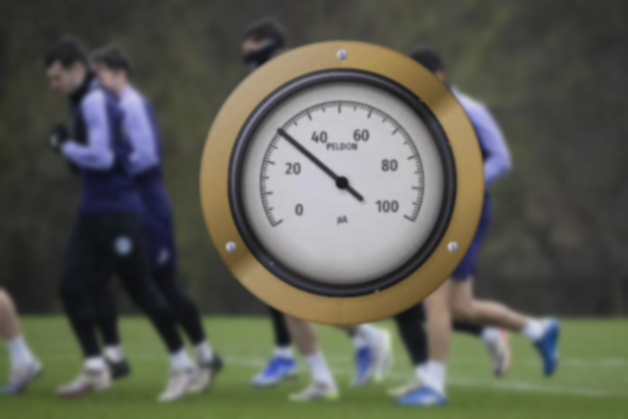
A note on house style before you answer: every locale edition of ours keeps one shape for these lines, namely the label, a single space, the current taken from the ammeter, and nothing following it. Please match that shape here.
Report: 30 µA
